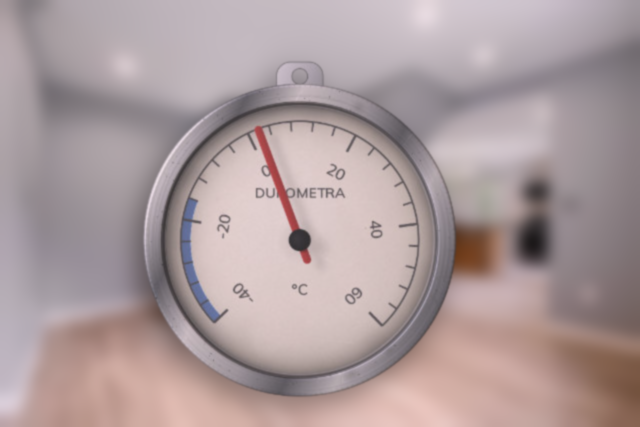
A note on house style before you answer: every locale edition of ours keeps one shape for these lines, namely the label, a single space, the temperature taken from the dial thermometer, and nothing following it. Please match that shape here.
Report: 2 °C
